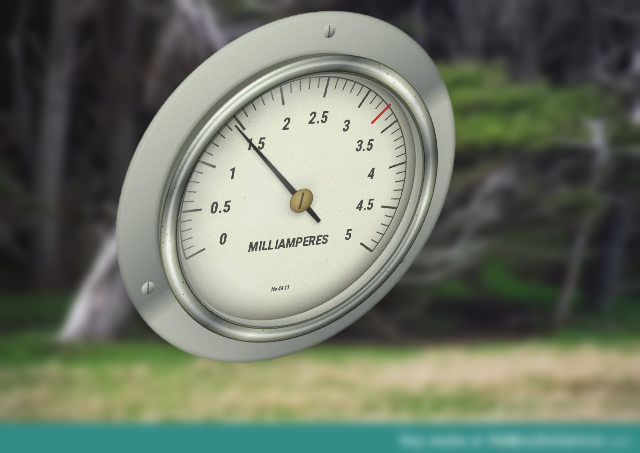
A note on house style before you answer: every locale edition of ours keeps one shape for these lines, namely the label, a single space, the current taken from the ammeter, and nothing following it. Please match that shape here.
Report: 1.45 mA
